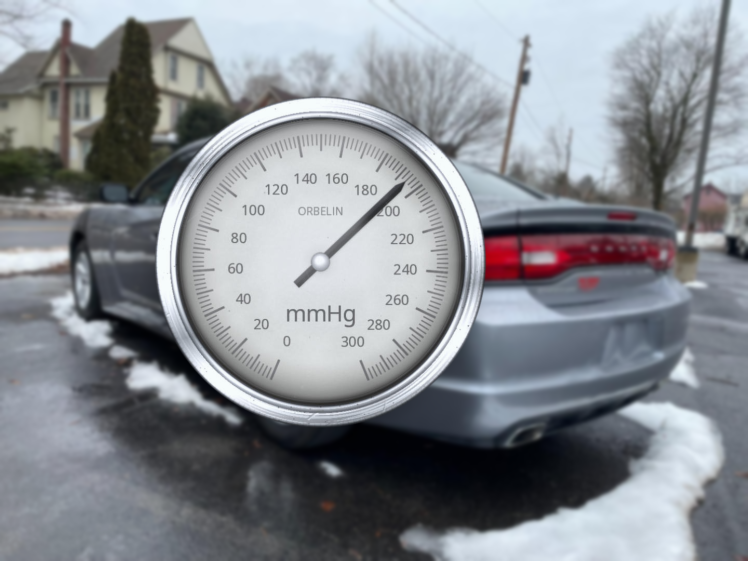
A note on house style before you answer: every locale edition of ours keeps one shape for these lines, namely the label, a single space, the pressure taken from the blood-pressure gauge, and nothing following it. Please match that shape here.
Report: 194 mmHg
